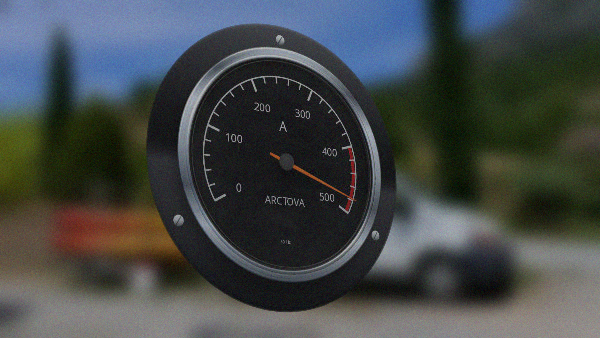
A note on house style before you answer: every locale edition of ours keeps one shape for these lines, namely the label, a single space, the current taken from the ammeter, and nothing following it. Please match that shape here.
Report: 480 A
